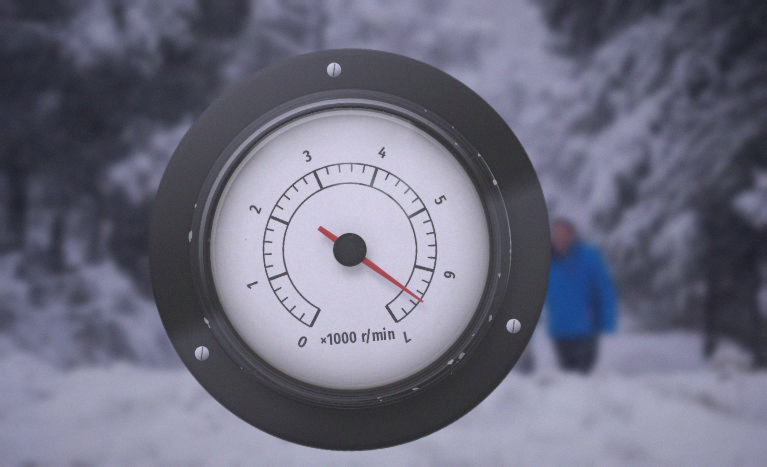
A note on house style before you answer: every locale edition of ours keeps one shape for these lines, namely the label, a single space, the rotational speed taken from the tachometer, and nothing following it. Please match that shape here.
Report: 6500 rpm
